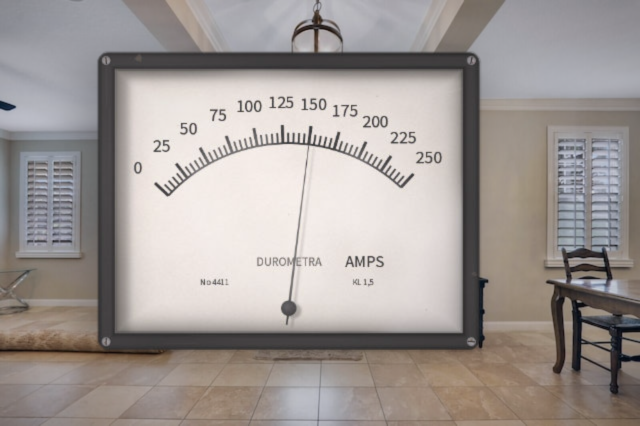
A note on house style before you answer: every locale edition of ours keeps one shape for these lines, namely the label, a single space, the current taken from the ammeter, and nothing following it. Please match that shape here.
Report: 150 A
